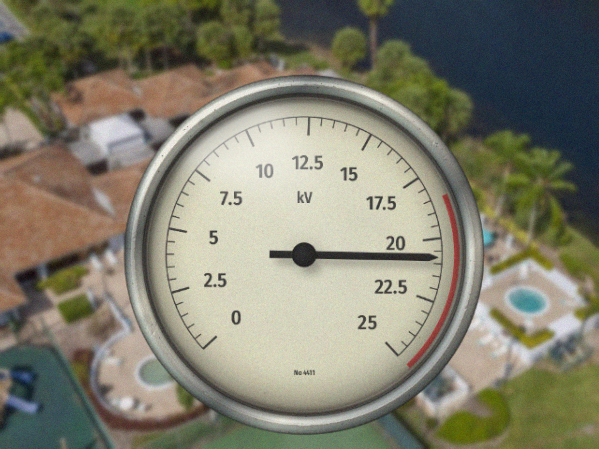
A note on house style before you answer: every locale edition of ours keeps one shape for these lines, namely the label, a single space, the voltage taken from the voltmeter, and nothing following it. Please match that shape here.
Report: 20.75 kV
